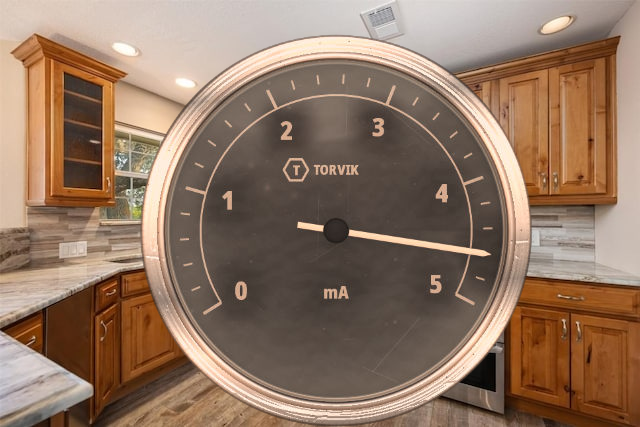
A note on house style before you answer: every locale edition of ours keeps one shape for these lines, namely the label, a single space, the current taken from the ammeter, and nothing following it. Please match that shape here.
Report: 4.6 mA
